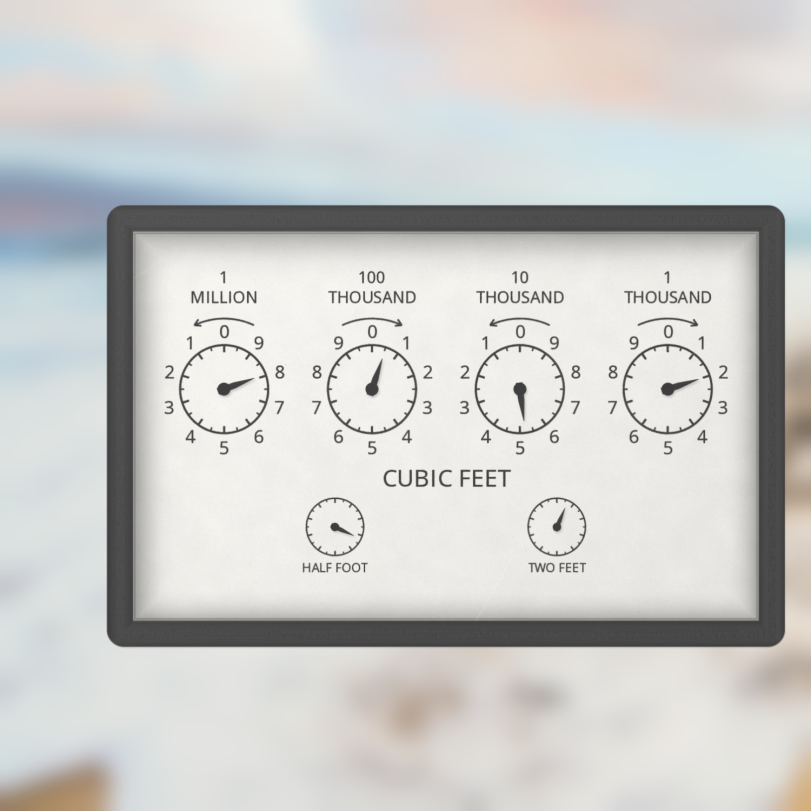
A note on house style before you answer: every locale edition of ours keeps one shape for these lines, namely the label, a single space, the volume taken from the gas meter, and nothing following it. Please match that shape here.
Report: 805200 ft³
